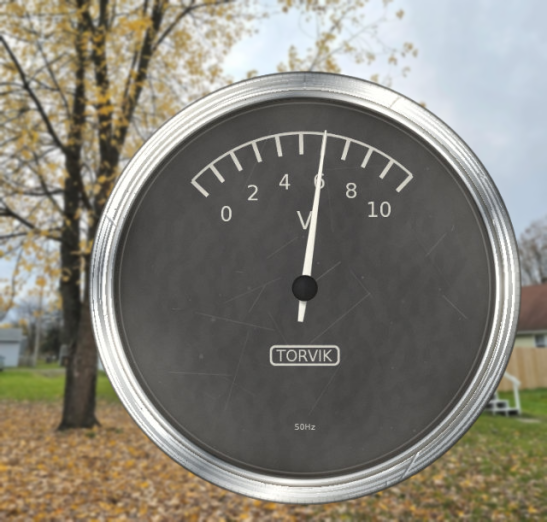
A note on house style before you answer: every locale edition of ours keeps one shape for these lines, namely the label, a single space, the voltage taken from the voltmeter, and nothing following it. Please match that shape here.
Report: 6 V
